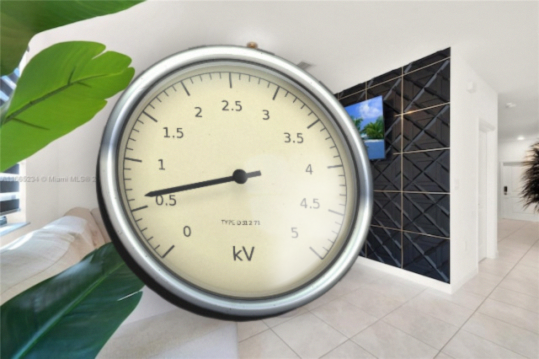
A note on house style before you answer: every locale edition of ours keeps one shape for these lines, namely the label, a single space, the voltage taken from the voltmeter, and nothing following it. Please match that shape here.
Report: 0.6 kV
